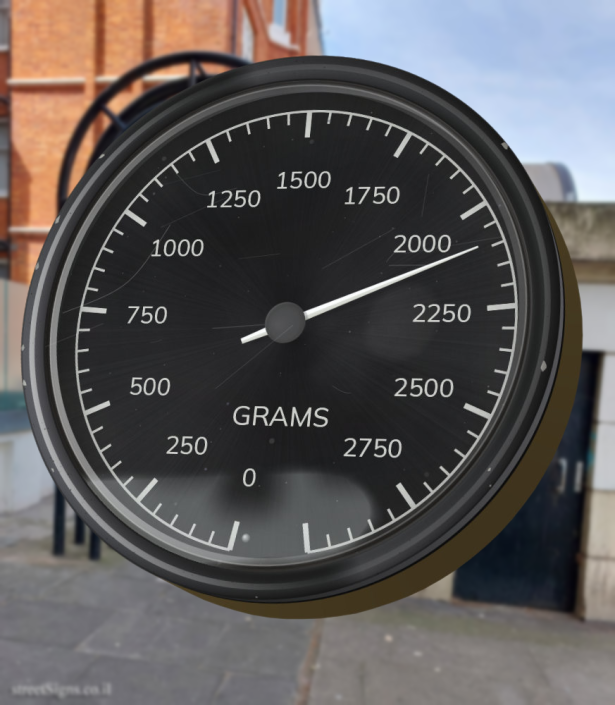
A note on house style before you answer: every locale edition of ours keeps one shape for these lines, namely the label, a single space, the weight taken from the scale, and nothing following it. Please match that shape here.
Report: 2100 g
